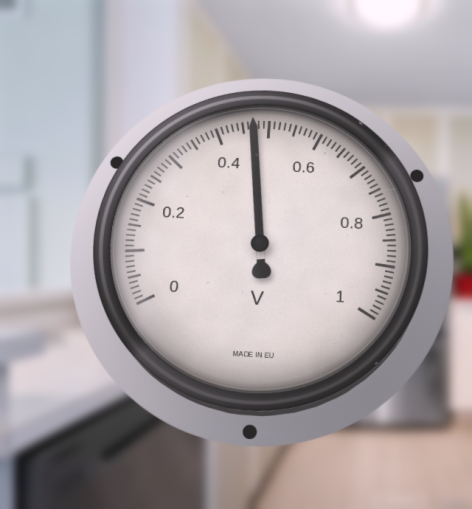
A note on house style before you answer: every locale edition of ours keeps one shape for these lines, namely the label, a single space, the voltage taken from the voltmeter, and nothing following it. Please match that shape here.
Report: 0.47 V
